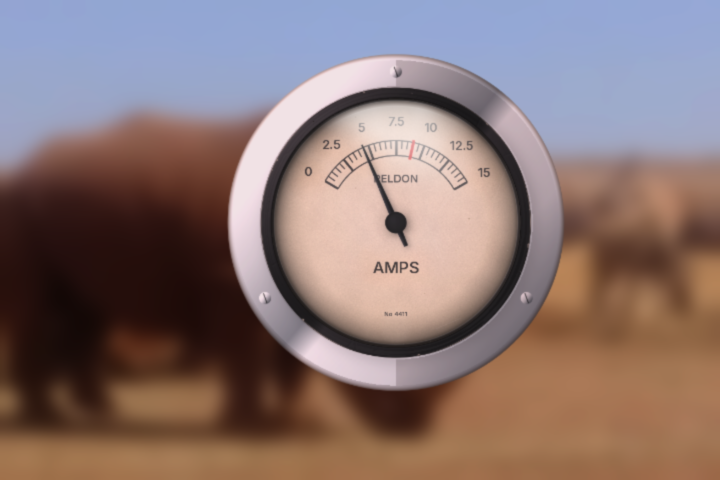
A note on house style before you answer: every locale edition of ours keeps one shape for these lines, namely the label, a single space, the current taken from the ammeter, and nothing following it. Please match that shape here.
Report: 4.5 A
